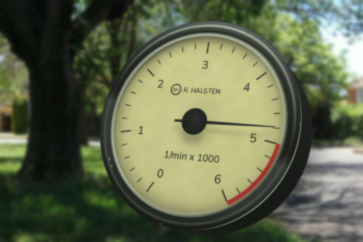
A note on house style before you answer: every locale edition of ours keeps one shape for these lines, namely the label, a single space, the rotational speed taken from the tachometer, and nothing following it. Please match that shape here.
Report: 4800 rpm
